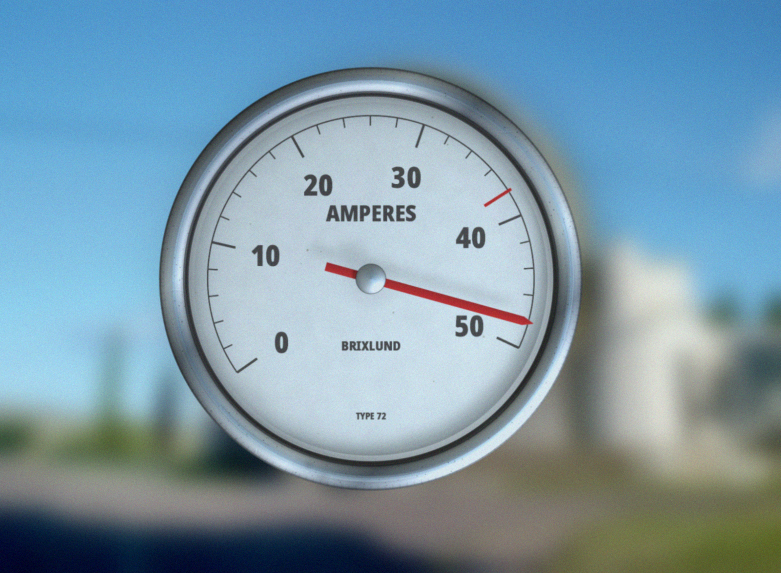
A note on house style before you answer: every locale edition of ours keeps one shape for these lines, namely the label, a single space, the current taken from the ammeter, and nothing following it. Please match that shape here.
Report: 48 A
